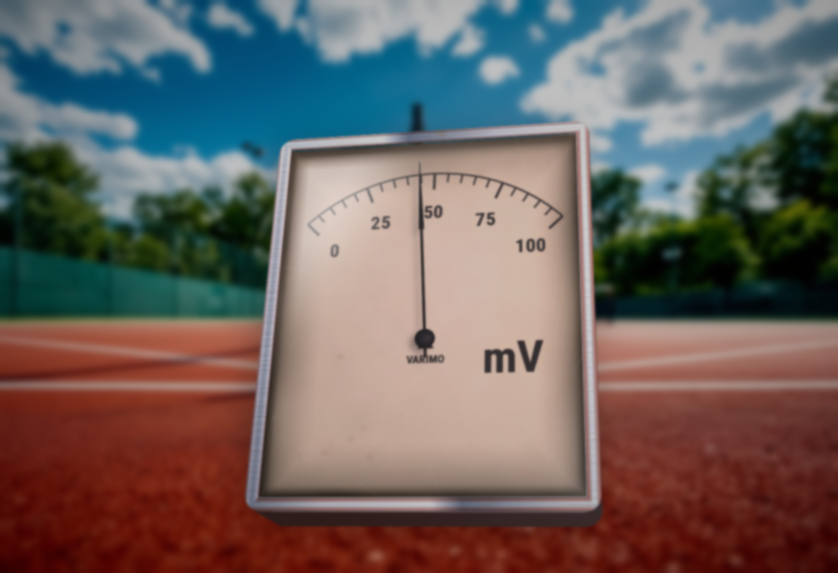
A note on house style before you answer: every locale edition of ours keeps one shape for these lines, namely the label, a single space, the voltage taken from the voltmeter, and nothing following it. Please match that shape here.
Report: 45 mV
